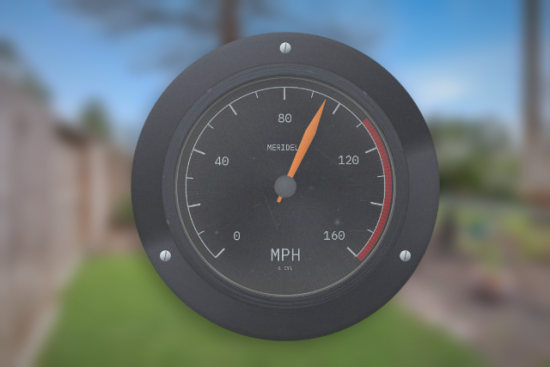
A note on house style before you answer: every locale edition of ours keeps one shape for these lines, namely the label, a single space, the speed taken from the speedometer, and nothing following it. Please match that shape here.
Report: 95 mph
